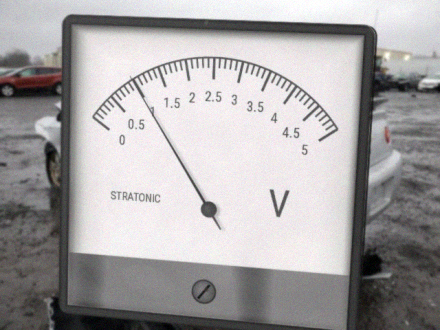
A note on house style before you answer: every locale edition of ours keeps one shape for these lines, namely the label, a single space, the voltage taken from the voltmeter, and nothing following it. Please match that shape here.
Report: 1 V
